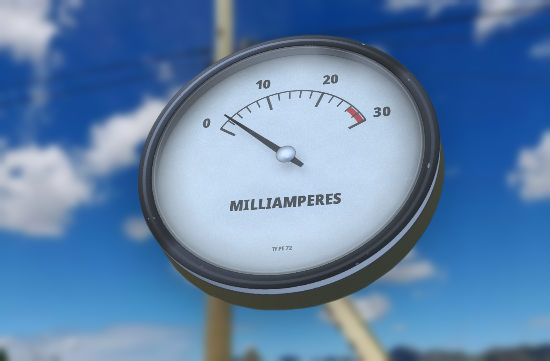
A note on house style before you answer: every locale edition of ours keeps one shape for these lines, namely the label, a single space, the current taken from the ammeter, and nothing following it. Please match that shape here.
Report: 2 mA
